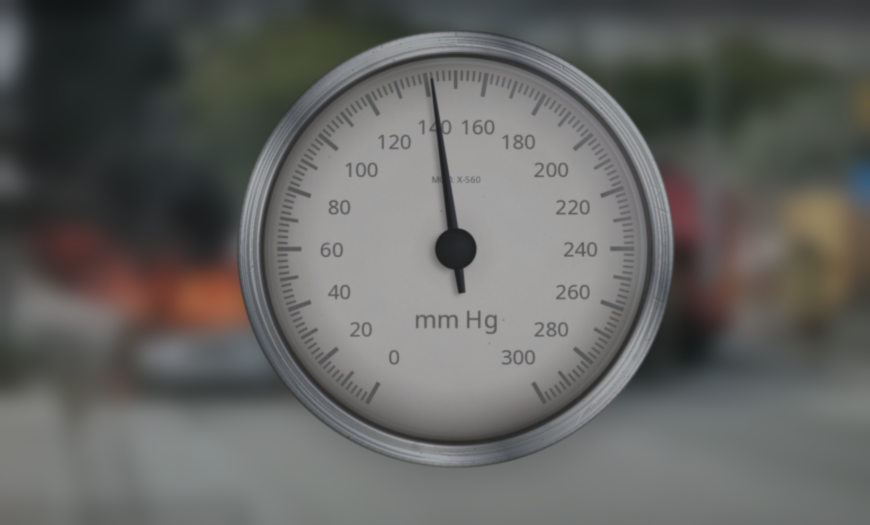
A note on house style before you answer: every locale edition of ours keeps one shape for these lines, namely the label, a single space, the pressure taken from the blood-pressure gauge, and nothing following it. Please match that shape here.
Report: 142 mmHg
